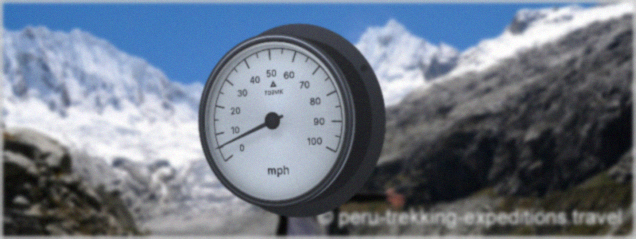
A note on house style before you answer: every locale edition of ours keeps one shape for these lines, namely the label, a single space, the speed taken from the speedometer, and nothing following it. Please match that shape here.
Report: 5 mph
